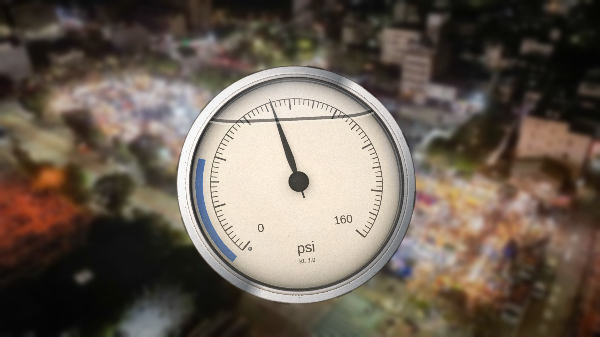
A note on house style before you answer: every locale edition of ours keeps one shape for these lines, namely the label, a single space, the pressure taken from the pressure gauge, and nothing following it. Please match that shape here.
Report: 72 psi
